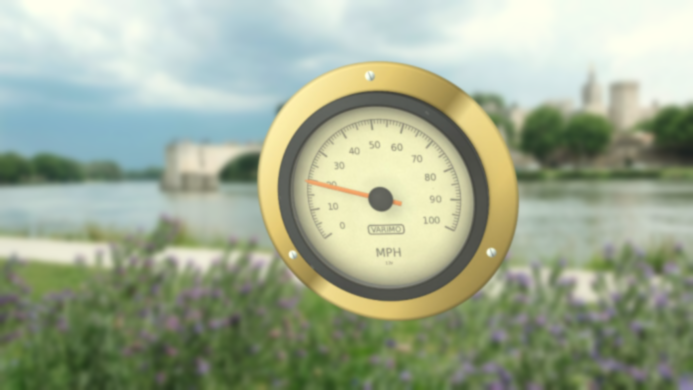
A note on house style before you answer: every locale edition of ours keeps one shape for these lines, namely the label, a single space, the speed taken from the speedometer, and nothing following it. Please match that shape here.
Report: 20 mph
